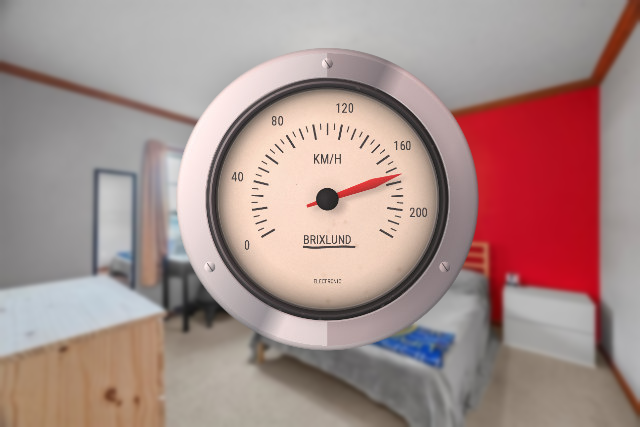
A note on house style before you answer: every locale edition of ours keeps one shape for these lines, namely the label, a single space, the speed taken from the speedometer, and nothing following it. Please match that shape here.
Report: 175 km/h
